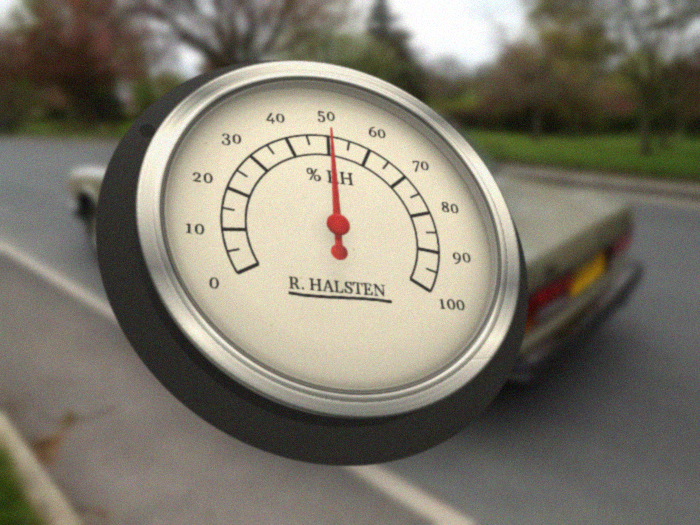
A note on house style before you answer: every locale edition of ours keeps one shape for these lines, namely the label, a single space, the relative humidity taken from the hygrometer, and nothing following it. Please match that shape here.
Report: 50 %
